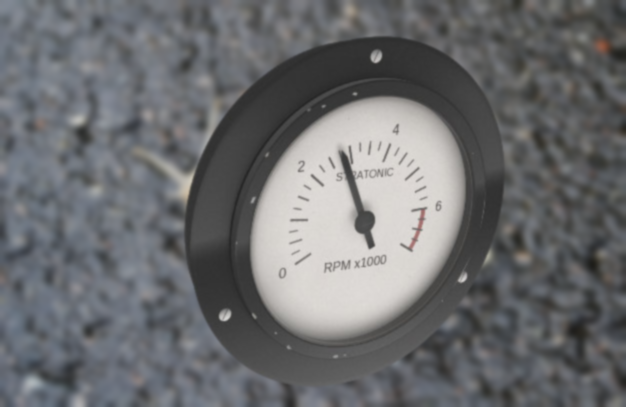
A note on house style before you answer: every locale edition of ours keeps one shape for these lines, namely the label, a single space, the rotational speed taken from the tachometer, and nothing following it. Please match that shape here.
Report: 2750 rpm
